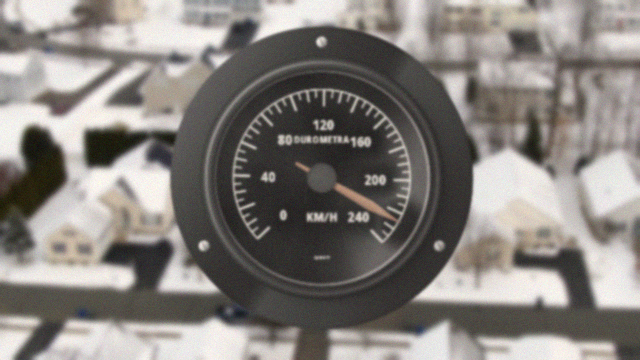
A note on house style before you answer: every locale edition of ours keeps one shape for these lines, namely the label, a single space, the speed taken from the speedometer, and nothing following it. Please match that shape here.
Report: 225 km/h
